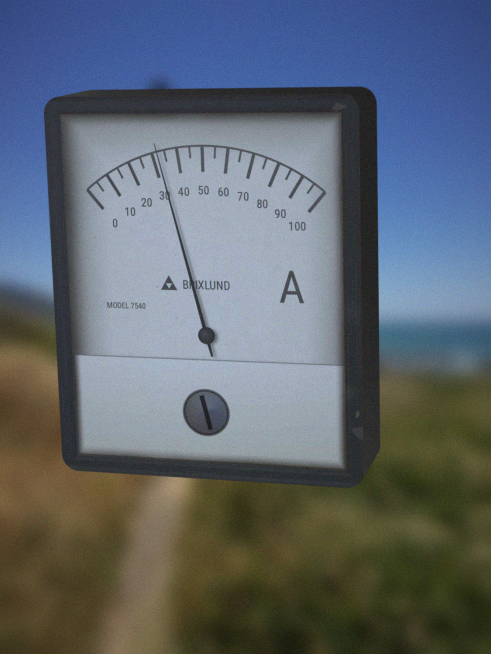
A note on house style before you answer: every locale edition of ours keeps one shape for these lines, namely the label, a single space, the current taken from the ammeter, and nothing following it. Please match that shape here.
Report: 32.5 A
